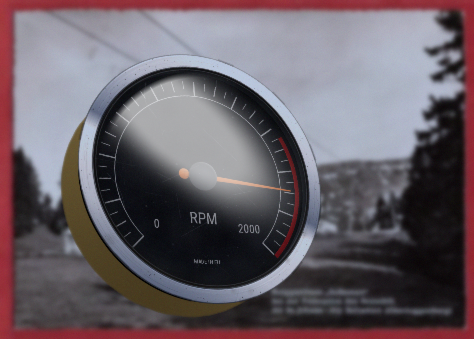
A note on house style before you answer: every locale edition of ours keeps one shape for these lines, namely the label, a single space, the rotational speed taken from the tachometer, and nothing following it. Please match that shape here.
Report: 1700 rpm
